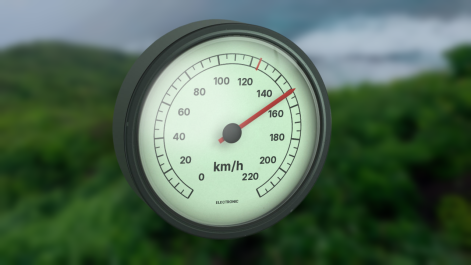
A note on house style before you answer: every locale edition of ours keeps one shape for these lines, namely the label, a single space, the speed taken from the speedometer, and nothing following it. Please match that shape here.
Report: 150 km/h
